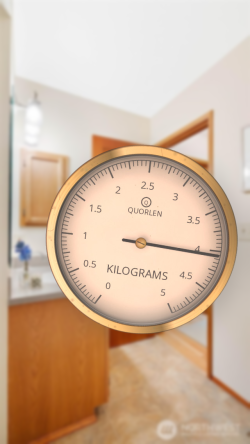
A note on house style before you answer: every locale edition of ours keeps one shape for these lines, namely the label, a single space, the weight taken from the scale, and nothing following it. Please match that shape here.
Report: 4.05 kg
